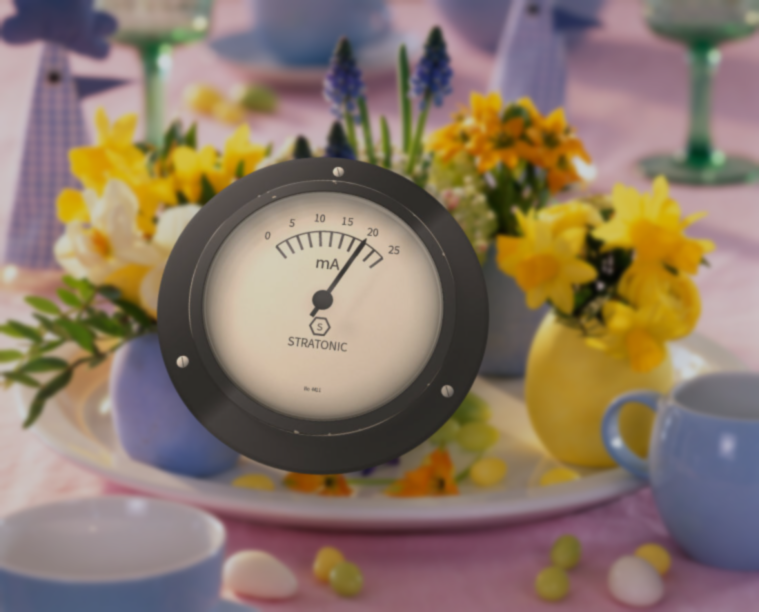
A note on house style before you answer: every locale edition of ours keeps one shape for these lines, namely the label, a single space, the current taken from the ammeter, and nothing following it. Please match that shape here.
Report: 20 mA
